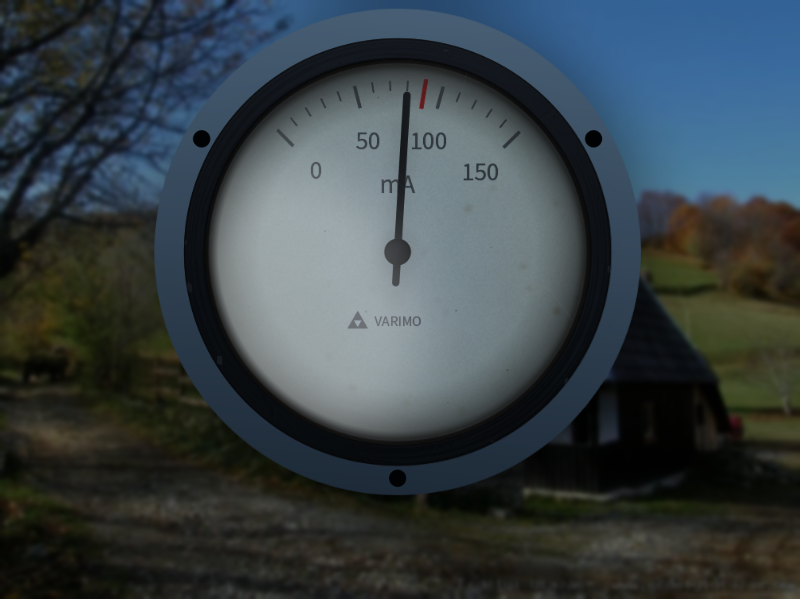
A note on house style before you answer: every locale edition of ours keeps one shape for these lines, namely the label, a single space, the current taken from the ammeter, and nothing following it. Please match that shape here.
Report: 80 mA
